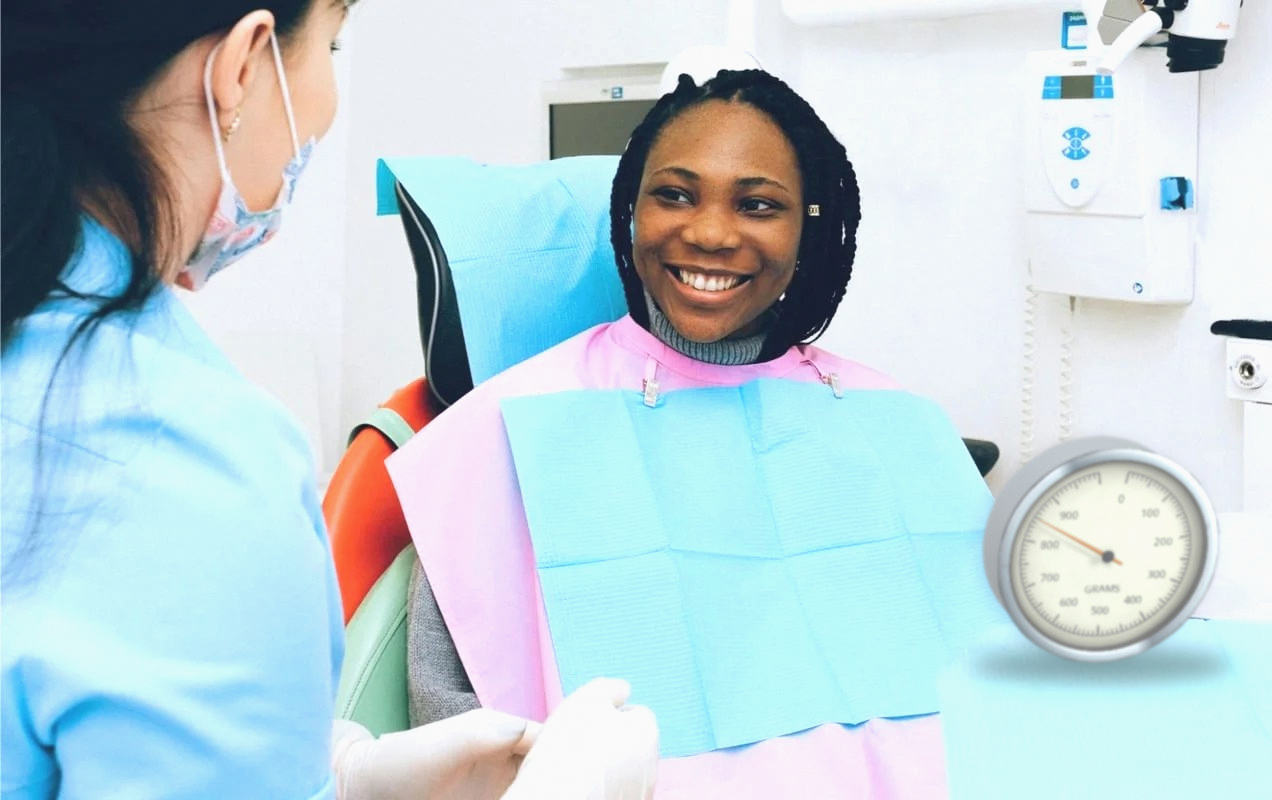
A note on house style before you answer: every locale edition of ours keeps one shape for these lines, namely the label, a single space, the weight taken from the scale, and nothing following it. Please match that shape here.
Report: 850 g
